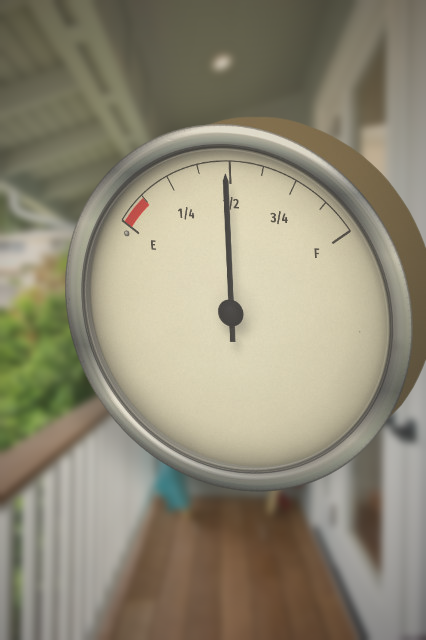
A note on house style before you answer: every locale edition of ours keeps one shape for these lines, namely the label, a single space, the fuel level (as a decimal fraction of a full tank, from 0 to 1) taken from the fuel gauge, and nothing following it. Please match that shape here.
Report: 0.5
